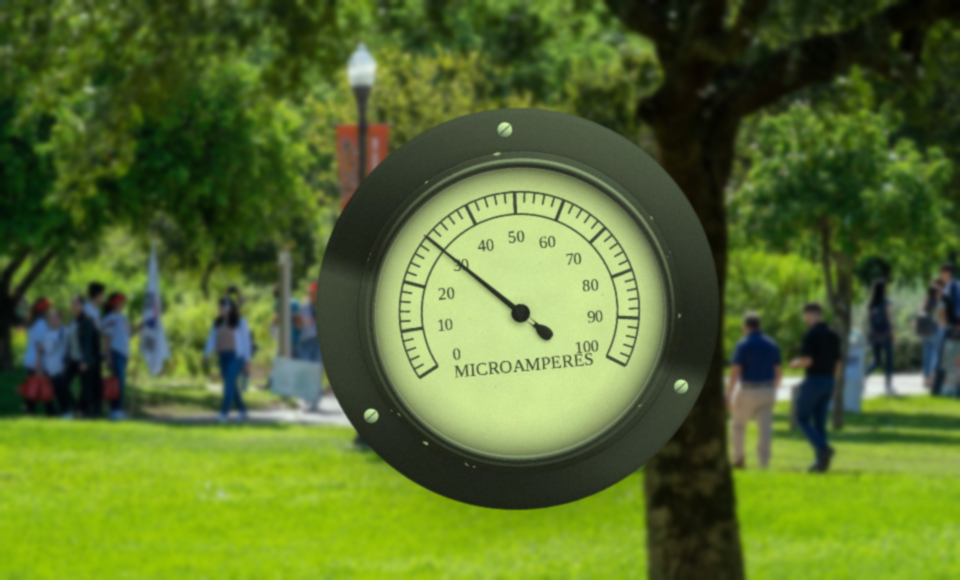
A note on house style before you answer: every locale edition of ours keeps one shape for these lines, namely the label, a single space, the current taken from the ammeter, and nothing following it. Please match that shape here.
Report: 30 µA
